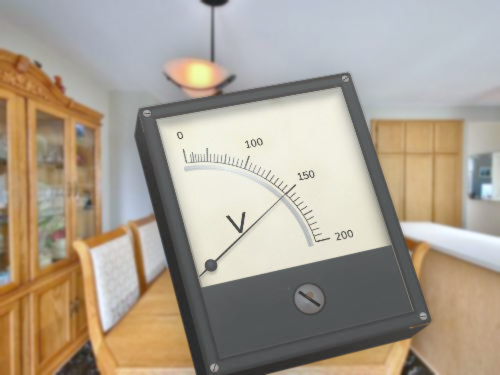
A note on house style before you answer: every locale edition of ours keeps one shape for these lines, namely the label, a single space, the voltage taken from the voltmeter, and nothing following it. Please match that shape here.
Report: 150 V
